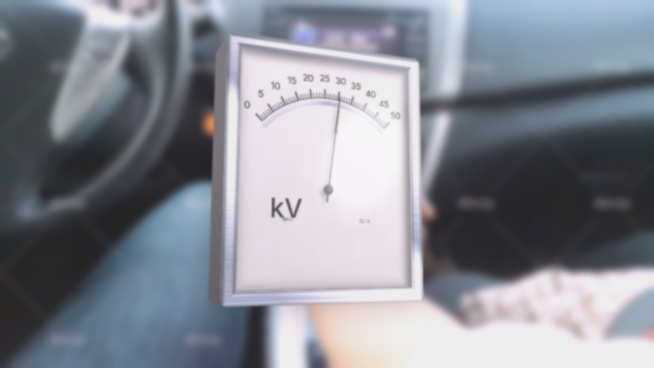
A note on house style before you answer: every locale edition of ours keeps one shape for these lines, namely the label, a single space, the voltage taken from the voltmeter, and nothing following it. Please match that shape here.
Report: 30 kV
